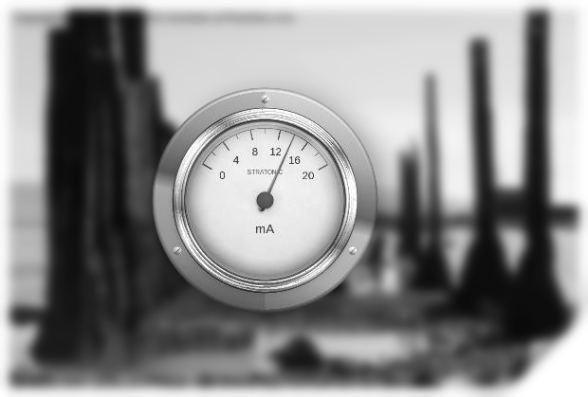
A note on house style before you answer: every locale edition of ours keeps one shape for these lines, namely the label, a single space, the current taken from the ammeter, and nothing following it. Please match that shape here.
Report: 14 mA
